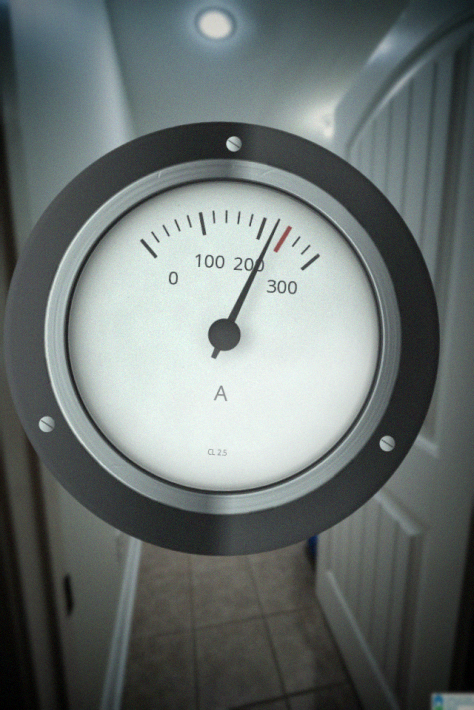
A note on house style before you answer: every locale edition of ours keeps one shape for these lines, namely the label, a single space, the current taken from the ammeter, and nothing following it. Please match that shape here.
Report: 220 A
